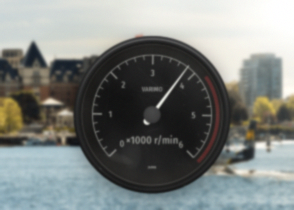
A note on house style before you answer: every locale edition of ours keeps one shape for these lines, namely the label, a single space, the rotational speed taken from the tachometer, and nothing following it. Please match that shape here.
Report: 3800 rpm
